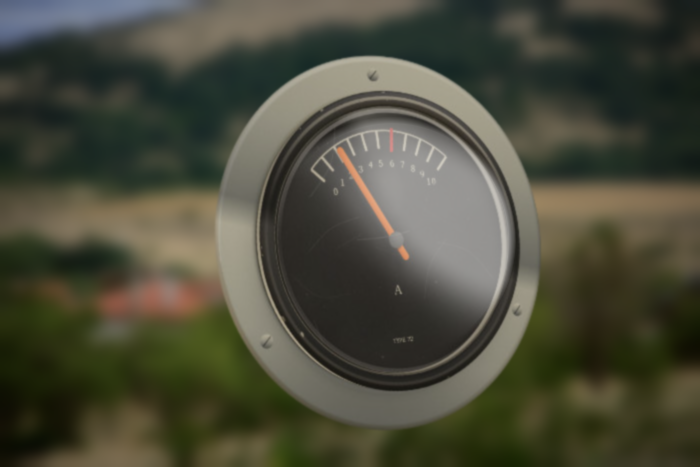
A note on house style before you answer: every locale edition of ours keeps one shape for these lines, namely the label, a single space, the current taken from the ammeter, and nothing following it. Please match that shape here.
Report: 2 A
